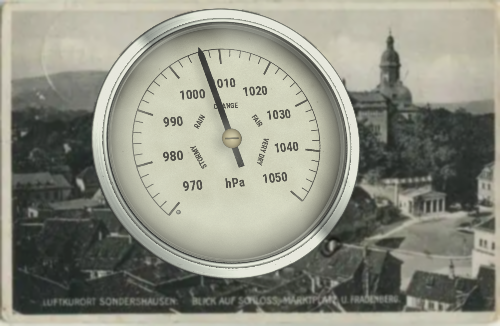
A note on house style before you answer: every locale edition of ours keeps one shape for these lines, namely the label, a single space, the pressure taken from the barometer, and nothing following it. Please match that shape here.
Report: 1006 hPa
